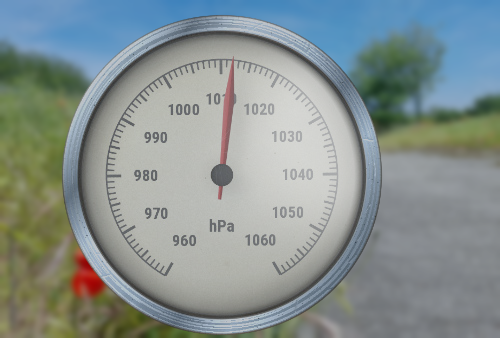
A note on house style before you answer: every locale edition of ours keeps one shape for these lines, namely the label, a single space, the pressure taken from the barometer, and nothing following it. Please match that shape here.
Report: 1012 hPa
